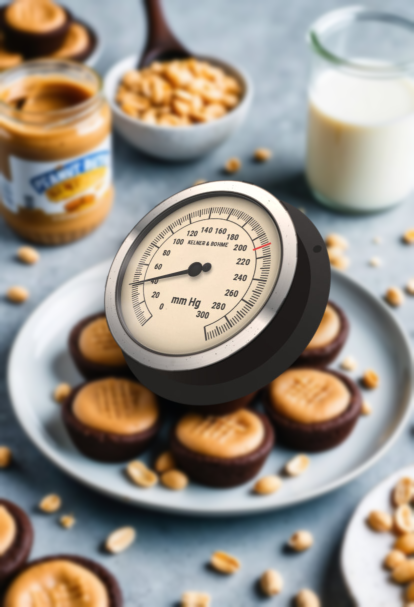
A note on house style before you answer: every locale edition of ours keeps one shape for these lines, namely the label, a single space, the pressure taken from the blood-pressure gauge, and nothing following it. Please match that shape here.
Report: 40 mmHg
